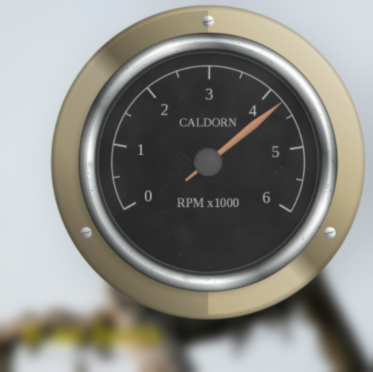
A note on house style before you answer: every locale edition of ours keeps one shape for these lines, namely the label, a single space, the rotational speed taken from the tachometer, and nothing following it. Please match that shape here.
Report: 4250 rpm
